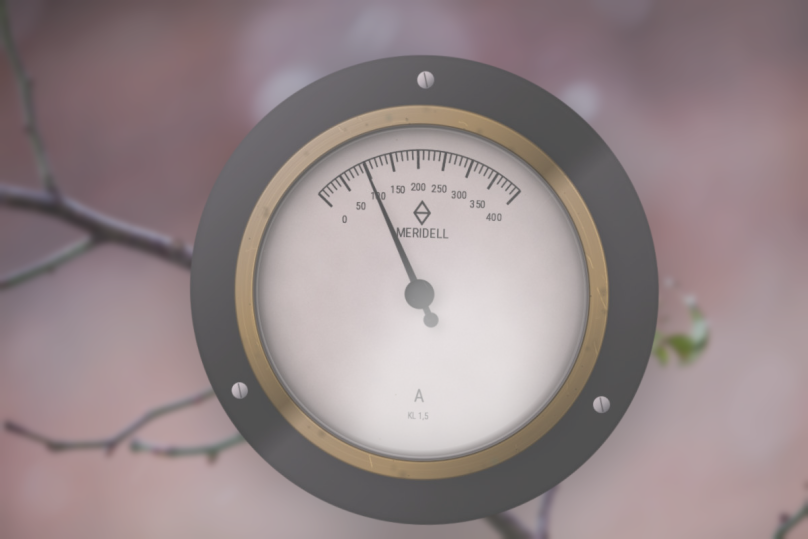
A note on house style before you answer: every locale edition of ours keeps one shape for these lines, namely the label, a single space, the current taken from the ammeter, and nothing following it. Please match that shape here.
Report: 100 A
